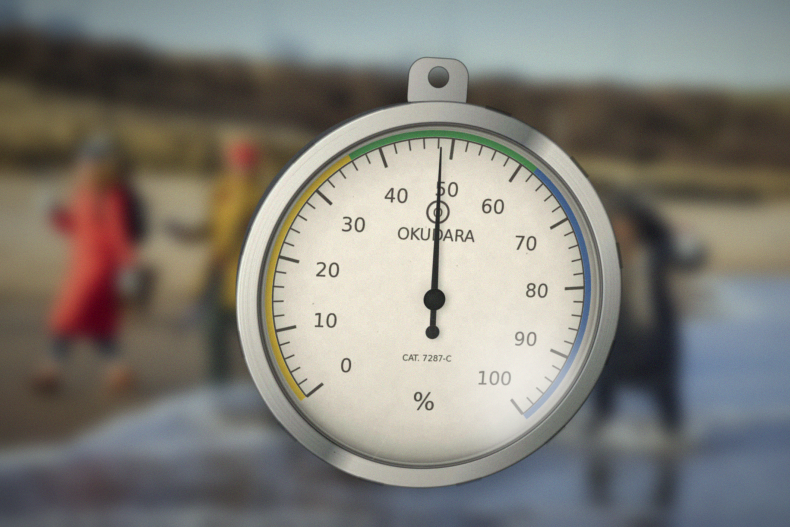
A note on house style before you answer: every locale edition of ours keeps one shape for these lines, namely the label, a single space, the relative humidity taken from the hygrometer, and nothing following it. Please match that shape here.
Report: 48 %
